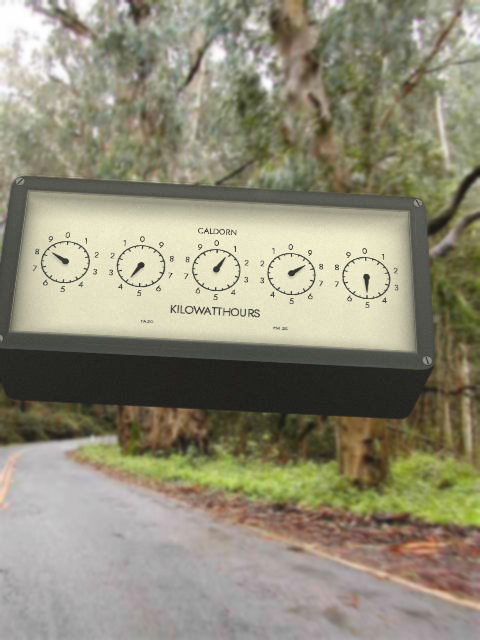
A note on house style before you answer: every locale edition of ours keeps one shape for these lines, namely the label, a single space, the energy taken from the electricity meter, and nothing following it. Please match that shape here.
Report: 84085 kWh
